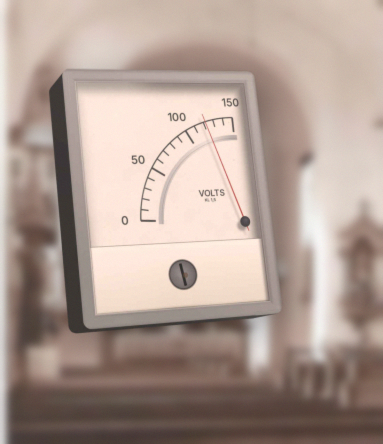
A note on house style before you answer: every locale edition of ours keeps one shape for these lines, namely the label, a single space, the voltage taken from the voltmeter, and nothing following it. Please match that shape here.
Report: 120 V
